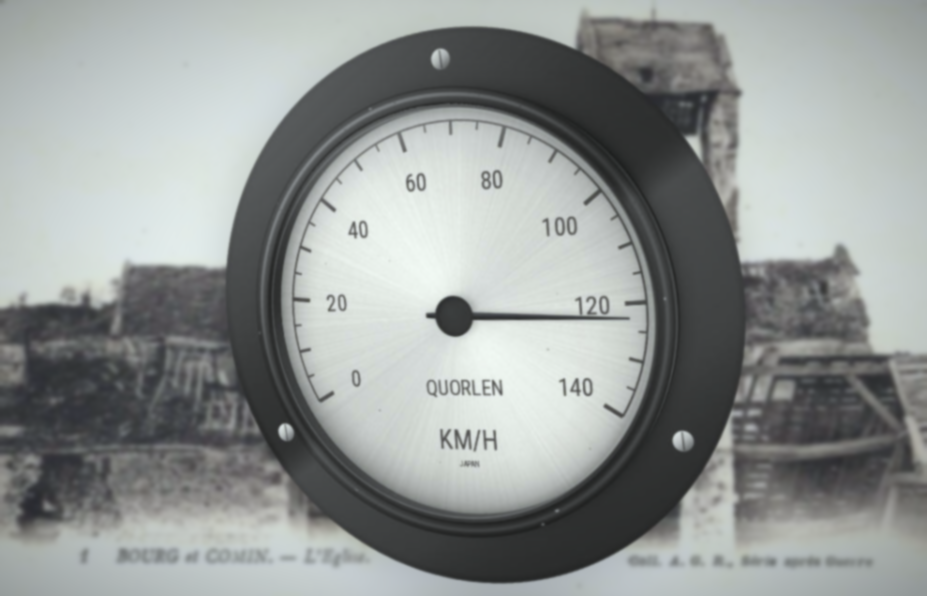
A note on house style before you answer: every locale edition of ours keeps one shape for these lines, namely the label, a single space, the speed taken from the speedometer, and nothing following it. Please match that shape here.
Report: 122.5 km/h
